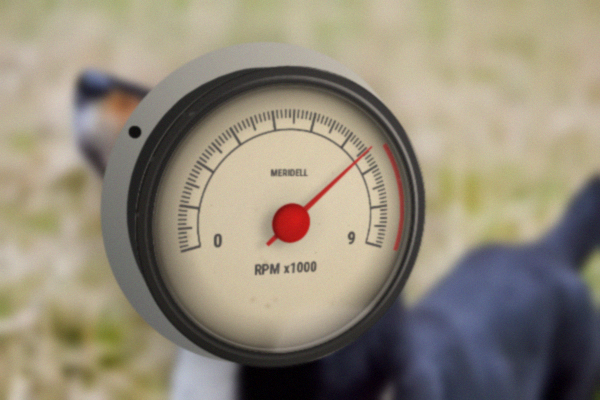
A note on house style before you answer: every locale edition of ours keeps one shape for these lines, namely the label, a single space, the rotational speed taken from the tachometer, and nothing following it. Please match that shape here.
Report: 6500 rpm
